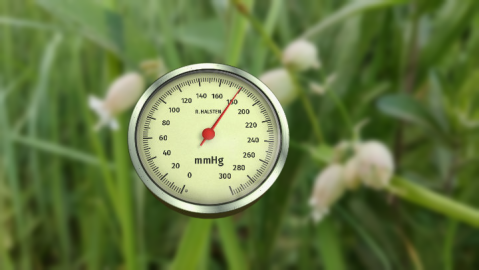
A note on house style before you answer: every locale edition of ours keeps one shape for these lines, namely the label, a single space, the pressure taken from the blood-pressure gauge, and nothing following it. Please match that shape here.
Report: 180 mmHg
